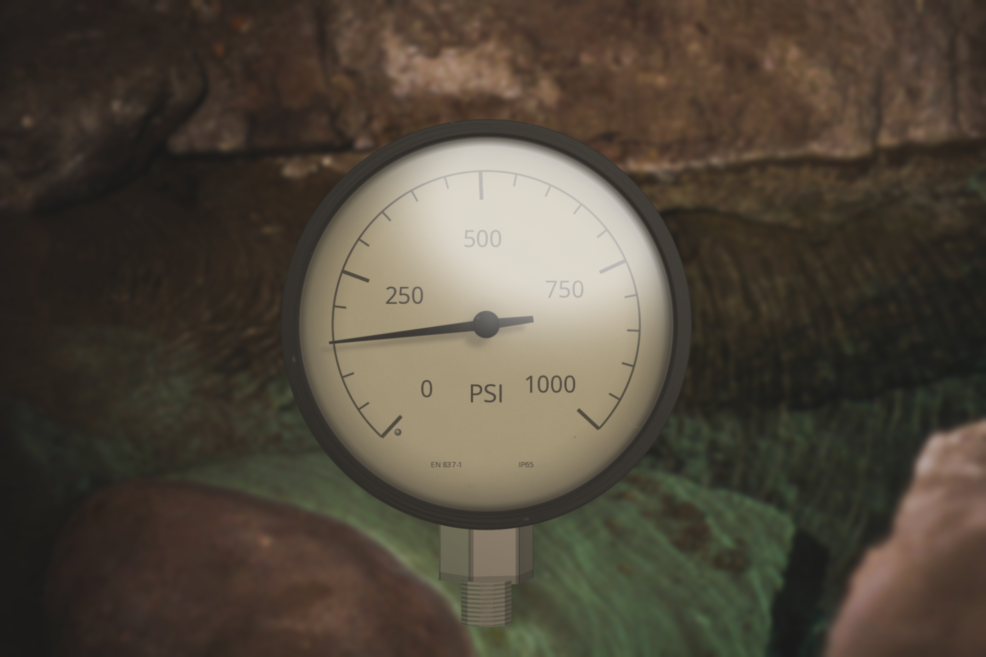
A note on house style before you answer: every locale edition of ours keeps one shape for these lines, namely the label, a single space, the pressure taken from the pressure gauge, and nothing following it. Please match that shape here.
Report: 150 psi
